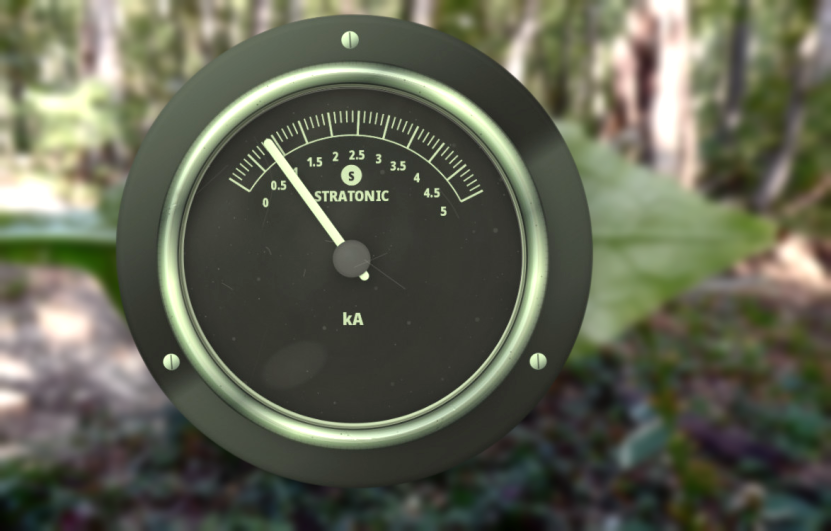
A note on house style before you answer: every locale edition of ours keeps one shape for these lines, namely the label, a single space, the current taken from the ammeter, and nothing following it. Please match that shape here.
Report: 0.9 kA
